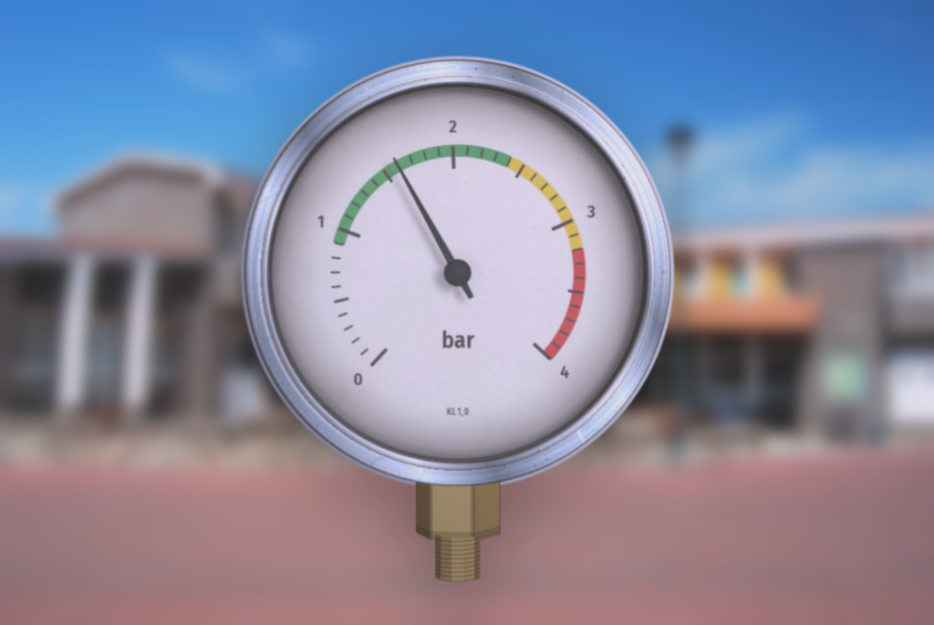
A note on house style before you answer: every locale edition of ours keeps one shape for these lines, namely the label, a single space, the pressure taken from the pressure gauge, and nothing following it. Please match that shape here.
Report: 1.6 bar
